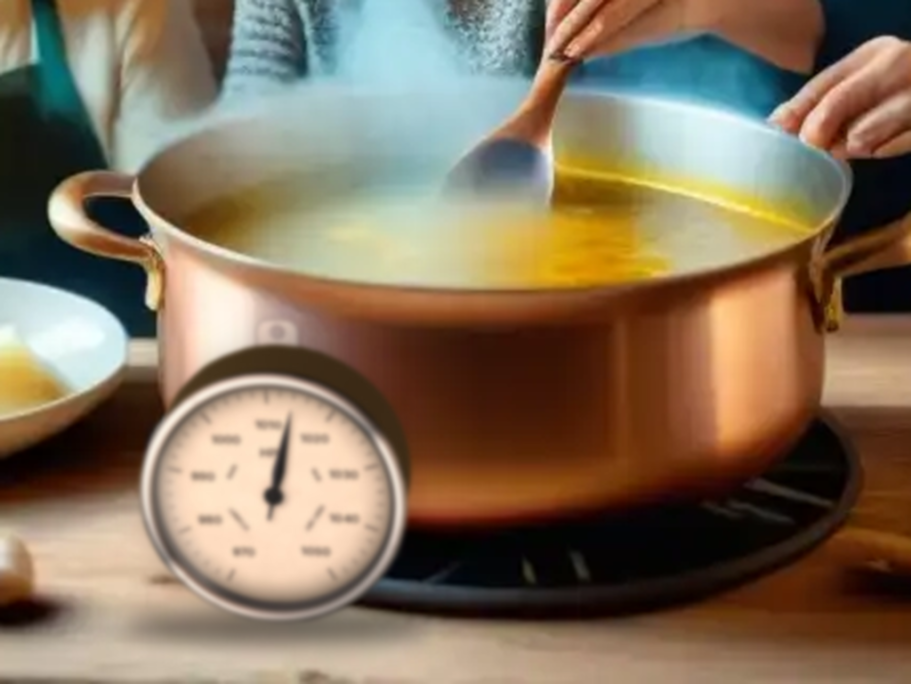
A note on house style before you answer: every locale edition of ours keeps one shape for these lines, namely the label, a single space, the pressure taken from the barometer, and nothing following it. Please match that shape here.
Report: 1014 hPa
